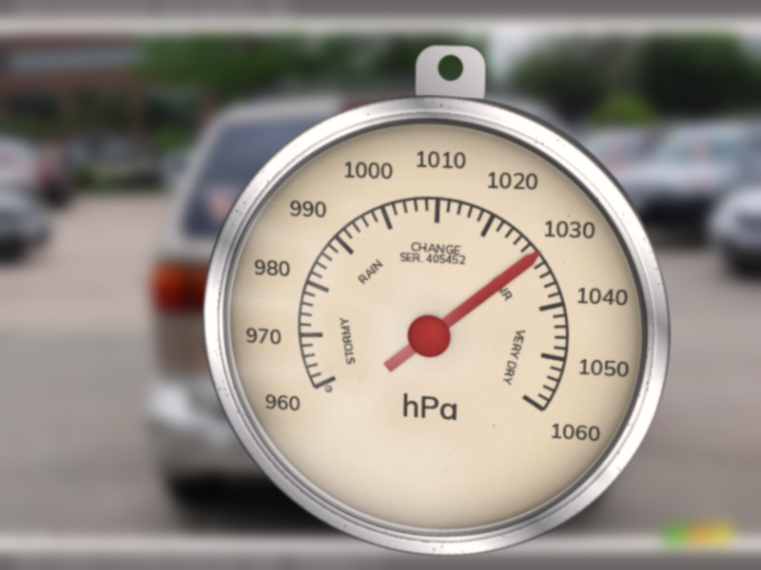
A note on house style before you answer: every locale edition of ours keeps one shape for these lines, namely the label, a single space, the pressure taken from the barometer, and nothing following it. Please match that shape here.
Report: 1030 hPa
